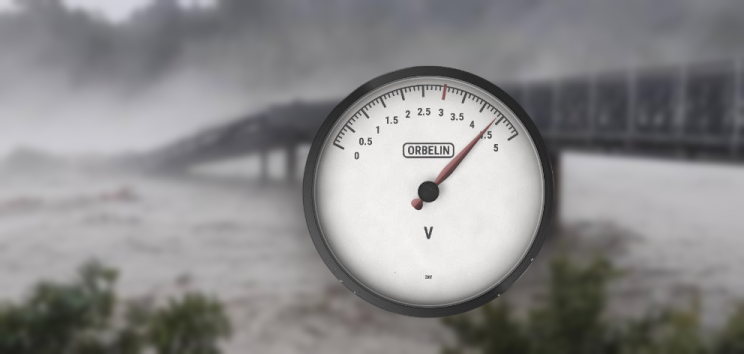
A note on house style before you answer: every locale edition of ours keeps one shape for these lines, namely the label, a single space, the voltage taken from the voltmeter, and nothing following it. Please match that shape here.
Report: 4.4 V
